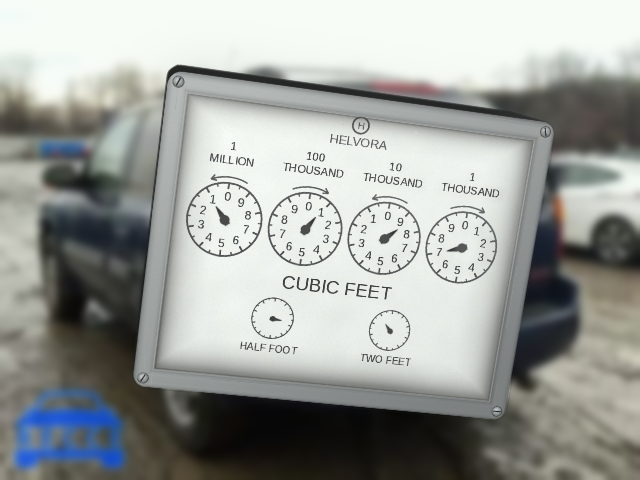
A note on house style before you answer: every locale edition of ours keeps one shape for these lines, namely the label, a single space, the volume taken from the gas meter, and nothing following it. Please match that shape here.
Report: 108700 ft³
